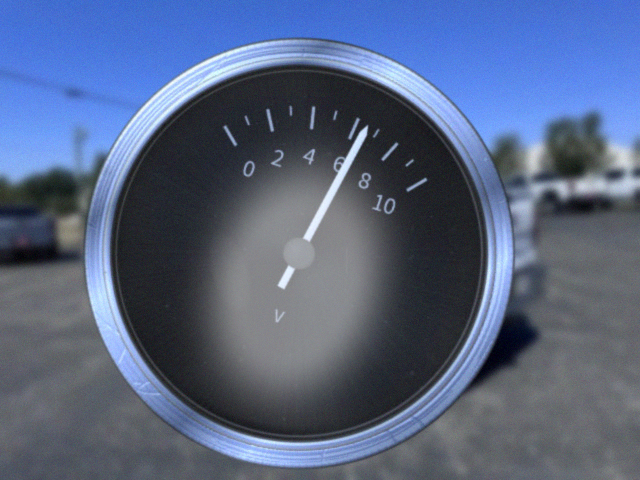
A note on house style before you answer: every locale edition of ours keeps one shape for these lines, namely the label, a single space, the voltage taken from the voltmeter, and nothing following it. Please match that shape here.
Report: 6.5 V
